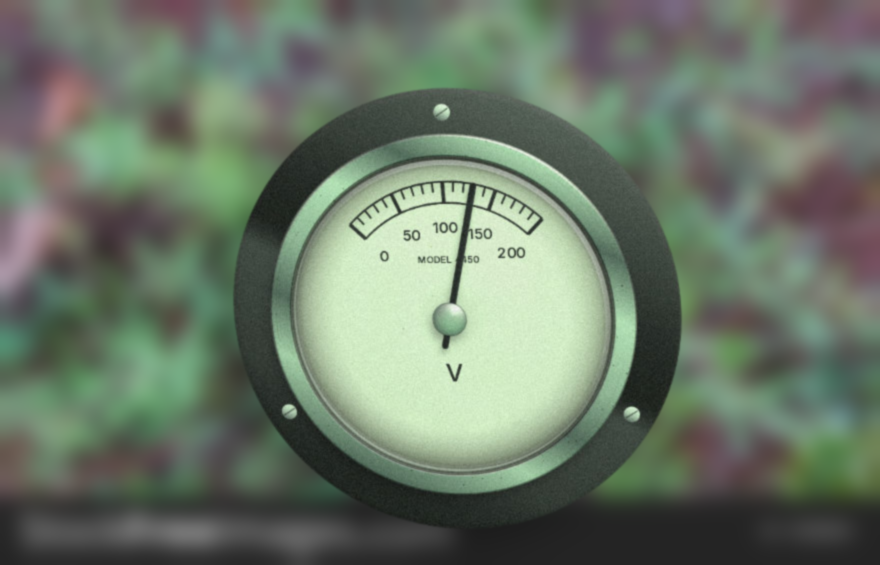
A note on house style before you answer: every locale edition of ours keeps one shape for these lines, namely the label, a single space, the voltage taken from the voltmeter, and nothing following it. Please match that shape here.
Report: 130 V
